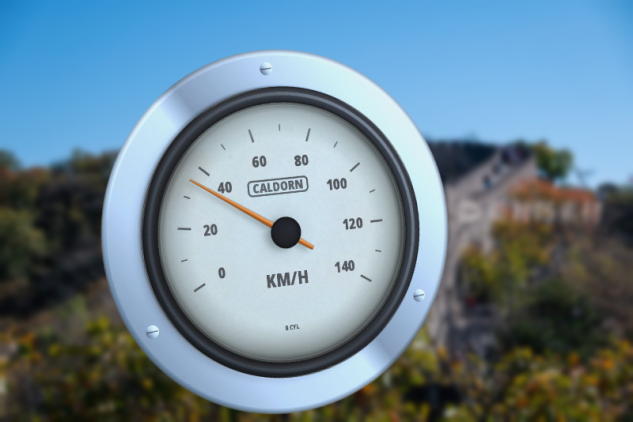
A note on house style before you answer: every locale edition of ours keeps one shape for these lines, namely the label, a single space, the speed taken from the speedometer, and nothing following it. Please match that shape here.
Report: 35 km/h
